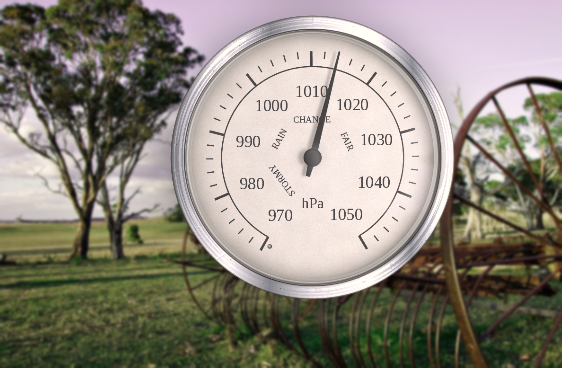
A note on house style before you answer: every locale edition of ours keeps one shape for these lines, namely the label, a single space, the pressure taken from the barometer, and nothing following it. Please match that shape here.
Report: 1014 hPa
